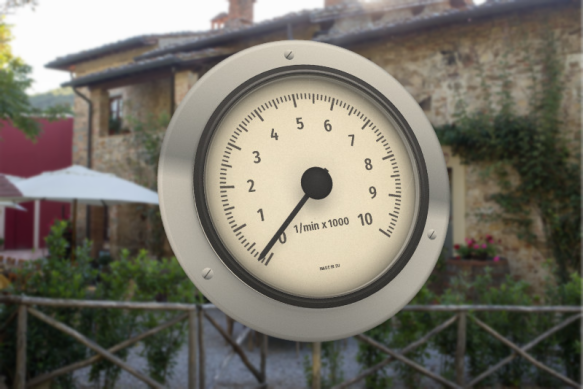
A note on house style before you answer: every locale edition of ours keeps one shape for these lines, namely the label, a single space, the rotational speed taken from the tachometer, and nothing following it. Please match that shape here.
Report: 200 rpm
